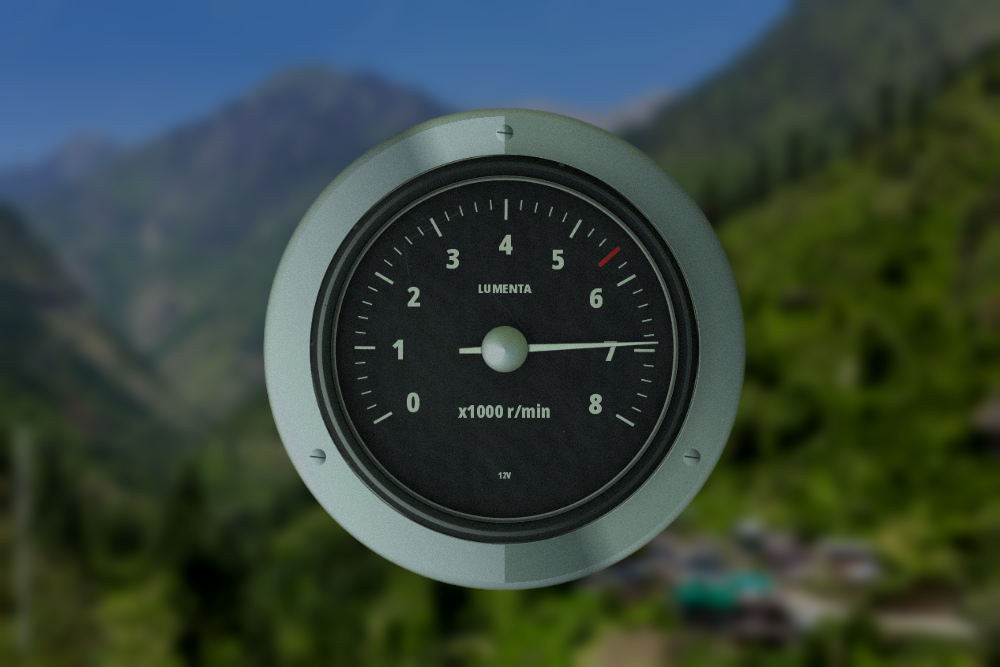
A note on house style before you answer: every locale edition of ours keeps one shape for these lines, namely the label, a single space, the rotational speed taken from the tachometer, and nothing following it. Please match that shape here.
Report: 6900 rpm
